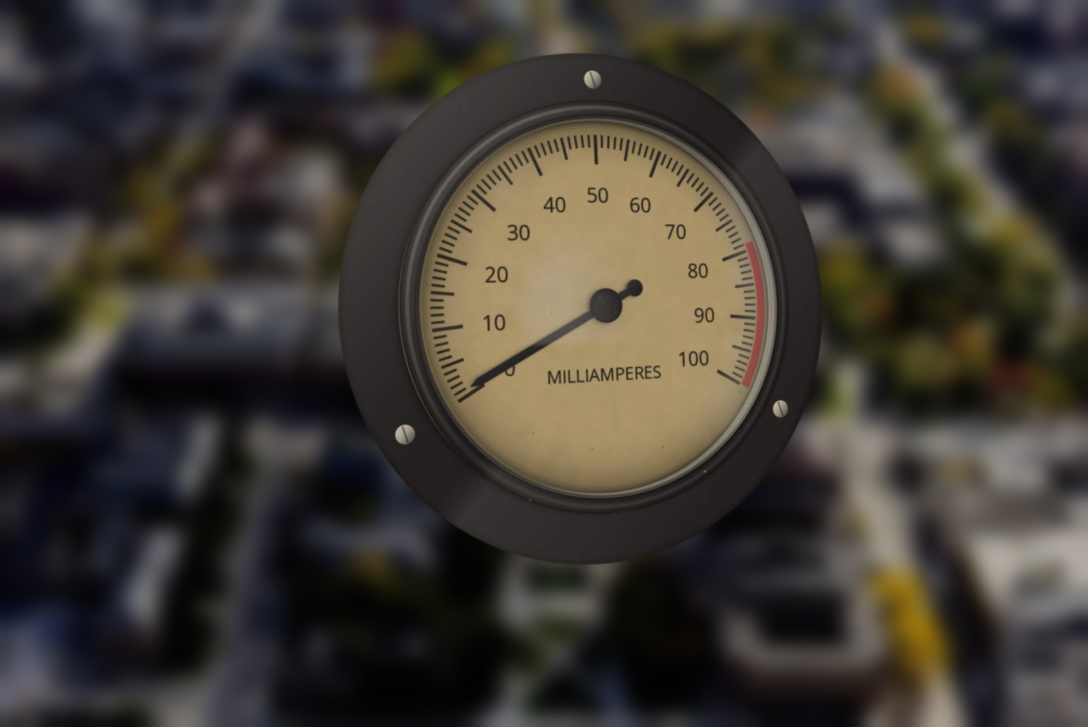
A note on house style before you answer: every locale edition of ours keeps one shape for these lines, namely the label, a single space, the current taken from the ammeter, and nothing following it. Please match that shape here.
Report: 1 mA
